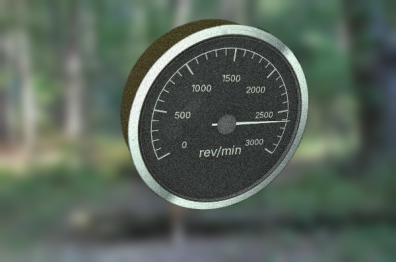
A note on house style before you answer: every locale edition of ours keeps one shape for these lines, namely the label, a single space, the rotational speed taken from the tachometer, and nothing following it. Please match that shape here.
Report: 2600 rpm
